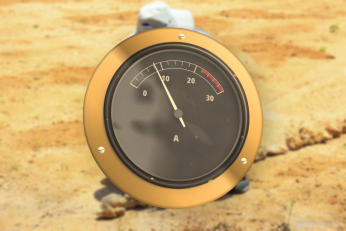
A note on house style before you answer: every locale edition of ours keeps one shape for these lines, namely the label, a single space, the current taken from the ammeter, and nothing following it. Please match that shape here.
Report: 8 A
